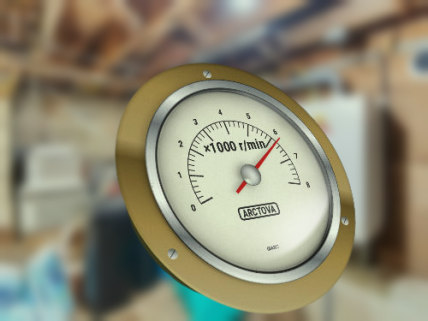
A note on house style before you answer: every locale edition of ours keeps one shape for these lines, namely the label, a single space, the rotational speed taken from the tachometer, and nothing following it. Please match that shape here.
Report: 6200 rpm
